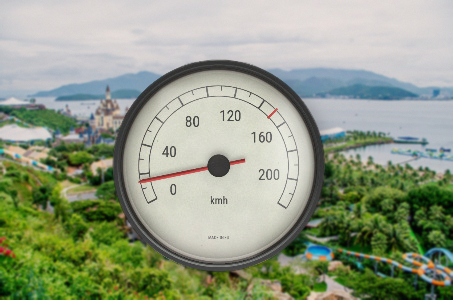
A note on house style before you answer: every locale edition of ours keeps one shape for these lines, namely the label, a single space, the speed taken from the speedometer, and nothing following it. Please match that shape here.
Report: 15 km/h
